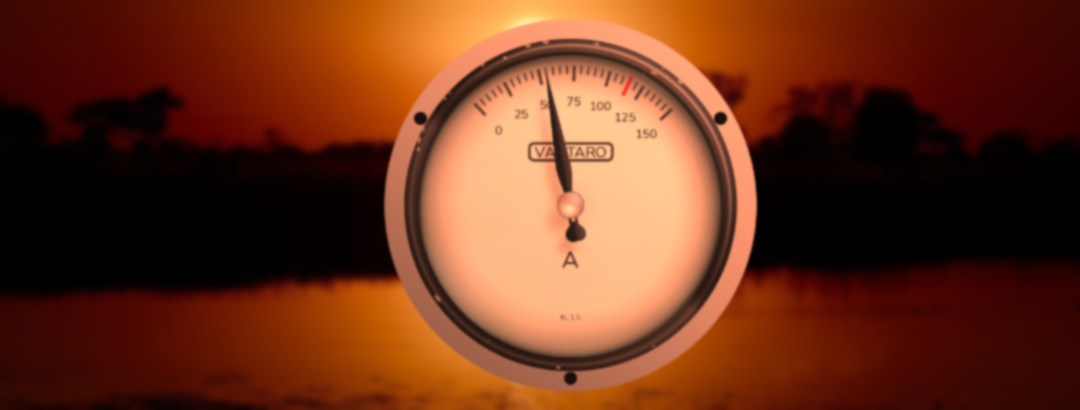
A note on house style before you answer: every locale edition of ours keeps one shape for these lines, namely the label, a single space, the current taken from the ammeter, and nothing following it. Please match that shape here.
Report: 55 A
